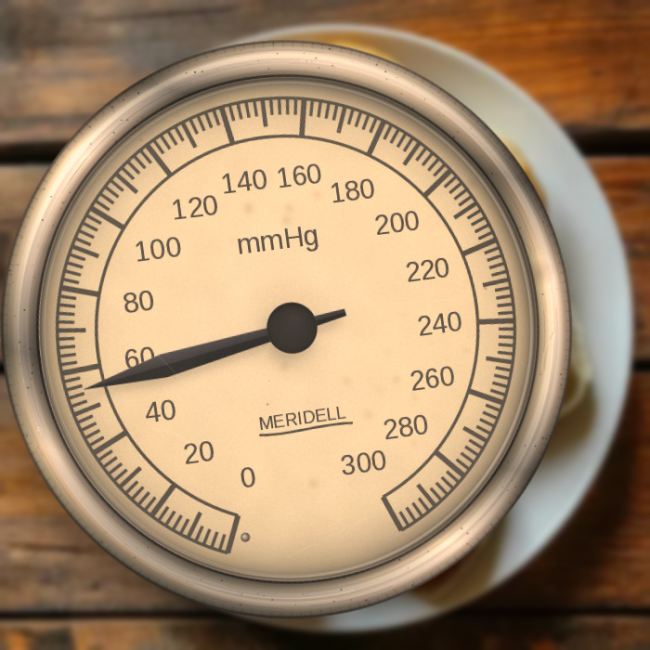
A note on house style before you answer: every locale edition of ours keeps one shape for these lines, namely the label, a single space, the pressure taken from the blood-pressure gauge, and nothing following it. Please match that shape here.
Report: 55 mmHg
